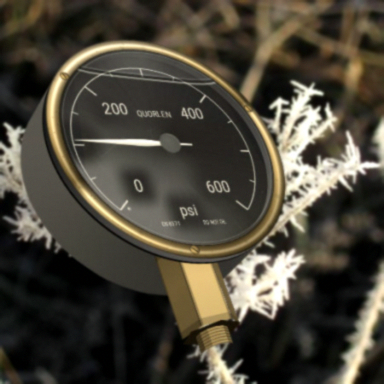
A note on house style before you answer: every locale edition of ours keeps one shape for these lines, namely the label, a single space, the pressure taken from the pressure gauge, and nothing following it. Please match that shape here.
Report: 100 psi
